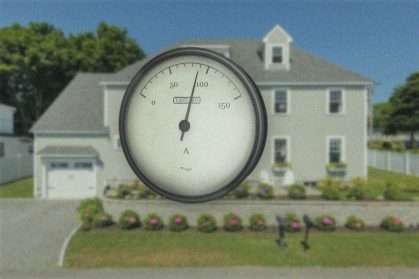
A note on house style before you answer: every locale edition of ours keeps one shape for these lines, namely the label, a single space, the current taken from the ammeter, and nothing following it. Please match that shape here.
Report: 90 A
